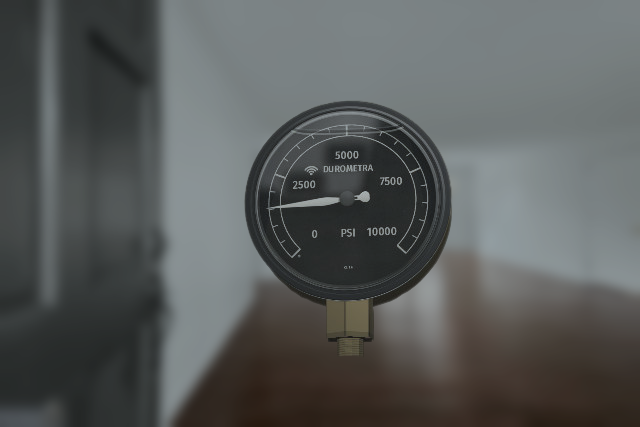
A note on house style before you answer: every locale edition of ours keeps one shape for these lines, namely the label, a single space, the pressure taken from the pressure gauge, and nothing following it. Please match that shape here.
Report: 1500 psi
